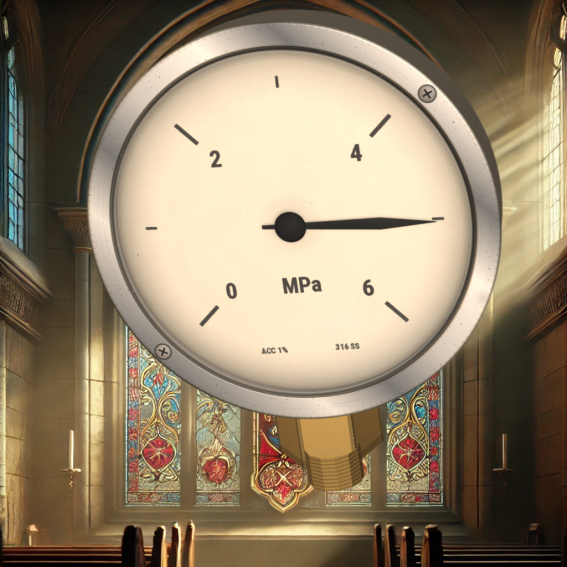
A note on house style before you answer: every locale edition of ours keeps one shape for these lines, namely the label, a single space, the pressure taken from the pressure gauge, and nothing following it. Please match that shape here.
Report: 5 MPa
